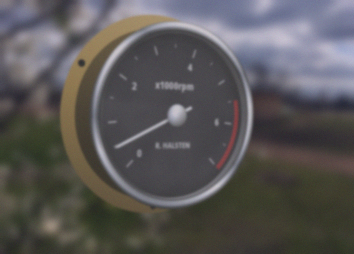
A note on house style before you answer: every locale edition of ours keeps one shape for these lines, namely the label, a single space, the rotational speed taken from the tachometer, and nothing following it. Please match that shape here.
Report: 500 rpm
